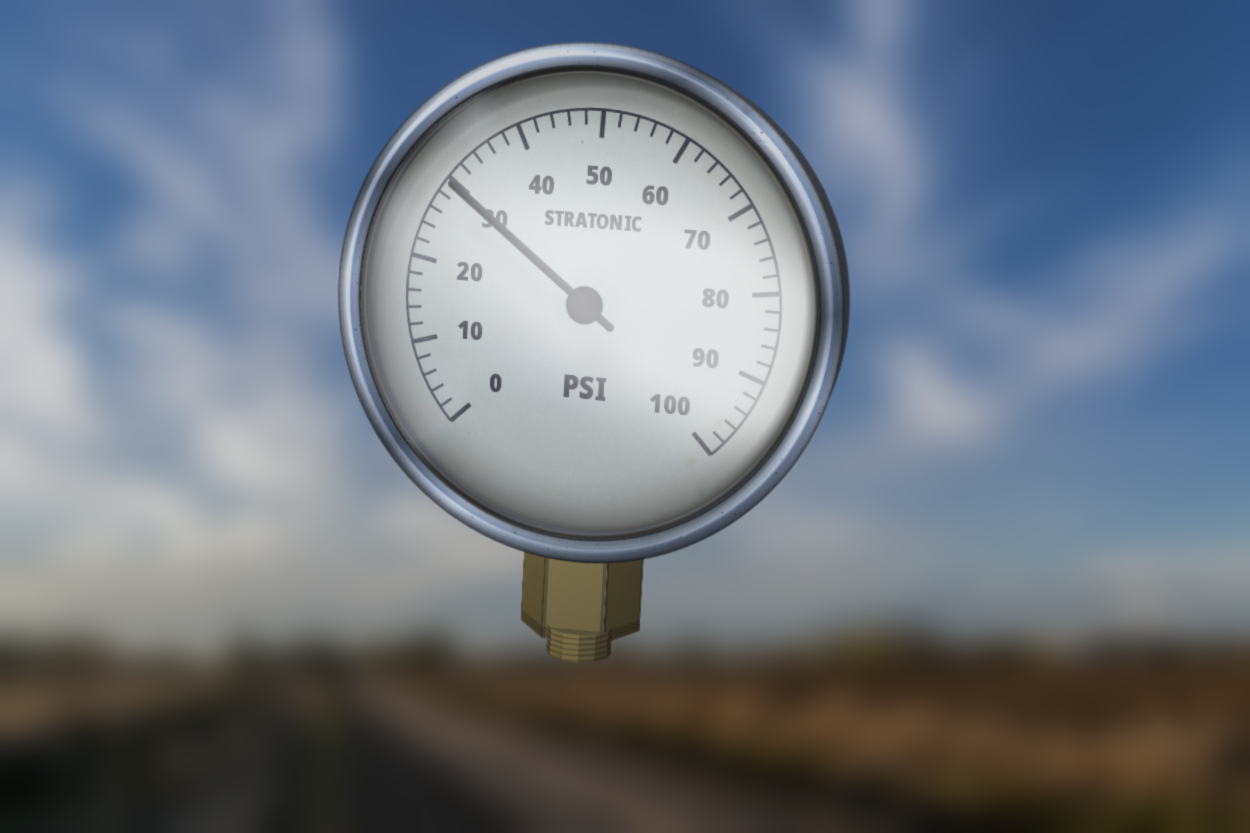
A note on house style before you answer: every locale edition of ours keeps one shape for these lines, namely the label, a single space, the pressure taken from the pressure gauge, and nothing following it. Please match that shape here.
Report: 30 psi
